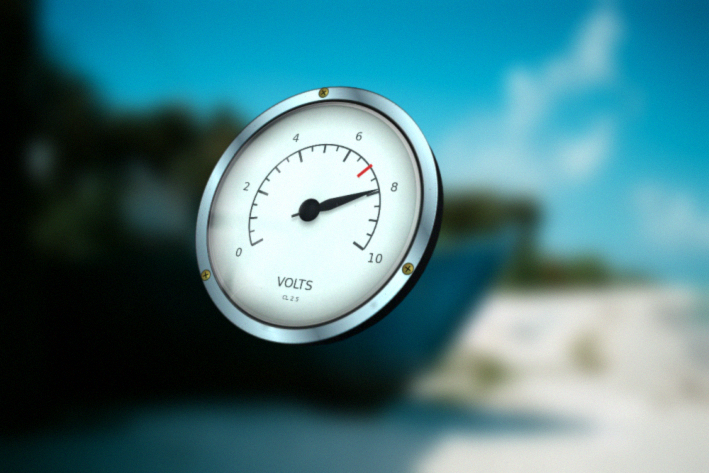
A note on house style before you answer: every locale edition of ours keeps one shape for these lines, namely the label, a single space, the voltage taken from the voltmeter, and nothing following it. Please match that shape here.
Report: 8 V
